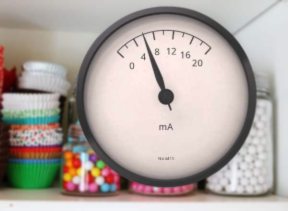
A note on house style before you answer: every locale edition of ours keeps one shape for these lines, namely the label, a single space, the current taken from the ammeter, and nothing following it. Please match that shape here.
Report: 6 mA
